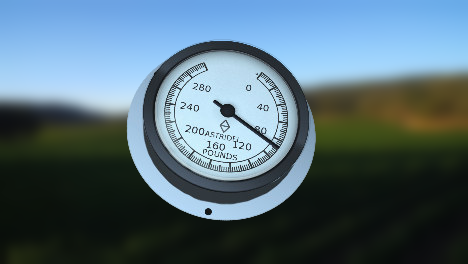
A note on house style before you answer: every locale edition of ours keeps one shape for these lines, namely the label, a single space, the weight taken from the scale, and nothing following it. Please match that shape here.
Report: 90 lb
